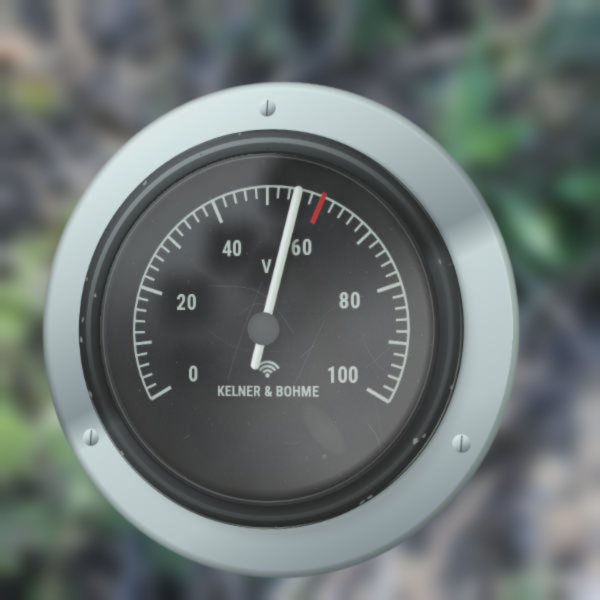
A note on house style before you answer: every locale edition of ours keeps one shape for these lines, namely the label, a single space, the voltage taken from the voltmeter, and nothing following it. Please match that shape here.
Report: 56 V
